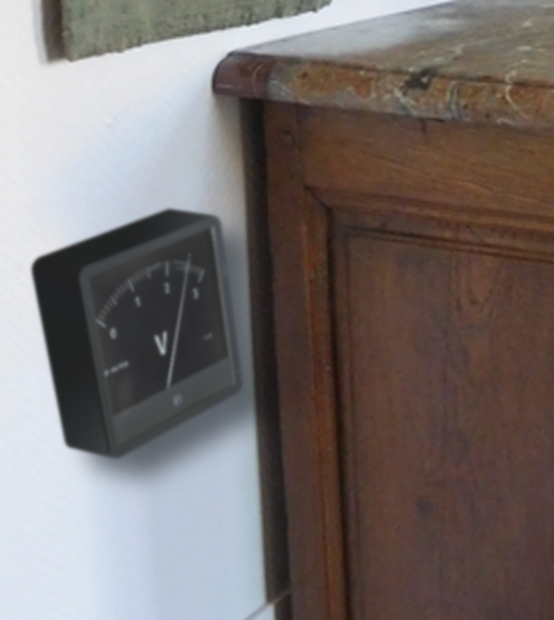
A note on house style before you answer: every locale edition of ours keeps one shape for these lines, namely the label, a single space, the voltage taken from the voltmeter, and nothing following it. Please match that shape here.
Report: 2.5 V
